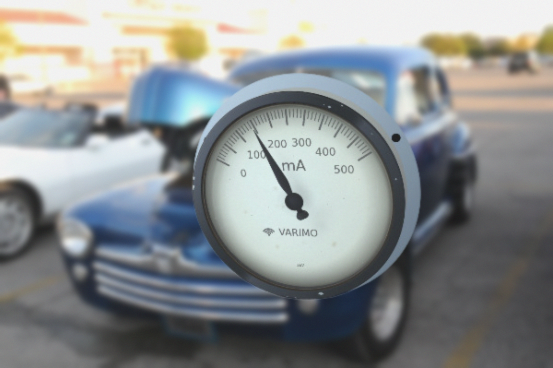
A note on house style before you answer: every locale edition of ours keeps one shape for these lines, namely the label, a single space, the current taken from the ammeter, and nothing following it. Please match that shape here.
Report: 150 mA
